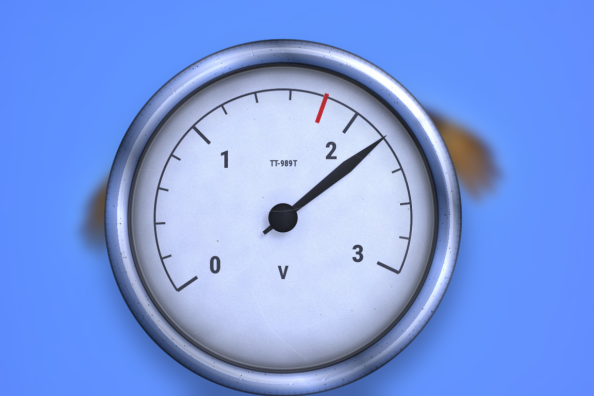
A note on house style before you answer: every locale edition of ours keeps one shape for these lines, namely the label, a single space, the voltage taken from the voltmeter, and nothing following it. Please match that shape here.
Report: 2.2 V
